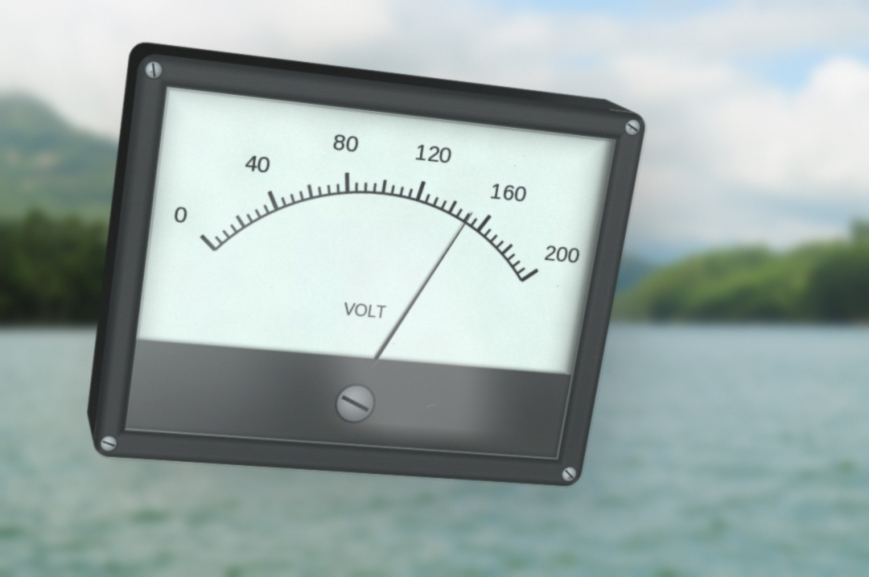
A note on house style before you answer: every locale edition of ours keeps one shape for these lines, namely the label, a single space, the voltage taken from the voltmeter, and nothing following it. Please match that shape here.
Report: 150 V
